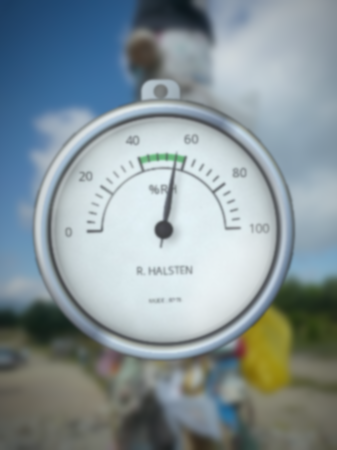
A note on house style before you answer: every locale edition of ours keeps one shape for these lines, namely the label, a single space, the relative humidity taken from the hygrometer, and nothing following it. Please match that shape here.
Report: 56 %
